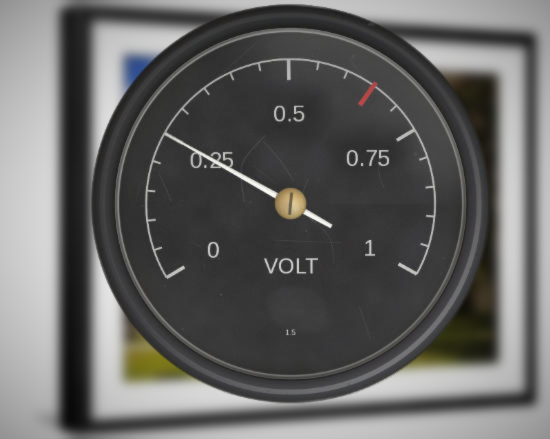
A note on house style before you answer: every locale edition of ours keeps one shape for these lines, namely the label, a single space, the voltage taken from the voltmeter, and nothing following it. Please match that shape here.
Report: 0.25 V
